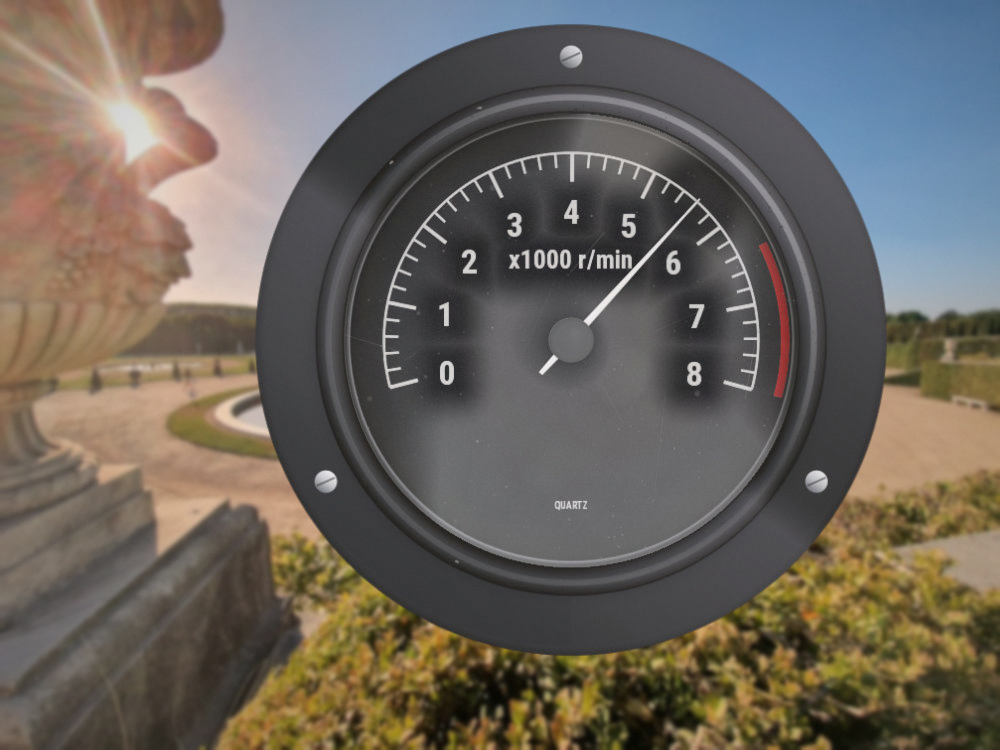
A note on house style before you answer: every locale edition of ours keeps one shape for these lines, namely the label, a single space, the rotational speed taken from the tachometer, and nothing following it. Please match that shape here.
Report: 5600 rpm
